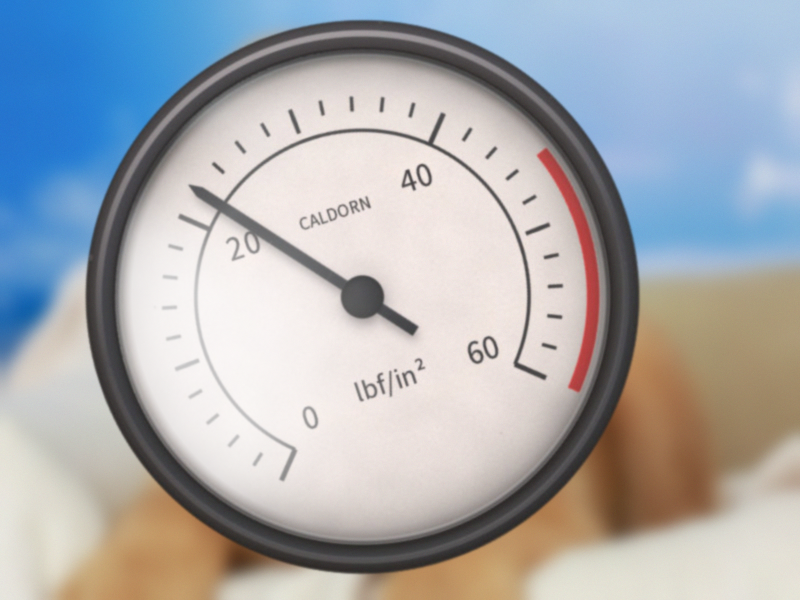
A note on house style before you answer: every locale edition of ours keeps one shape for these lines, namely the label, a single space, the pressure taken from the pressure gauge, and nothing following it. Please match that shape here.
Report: 22 psi
